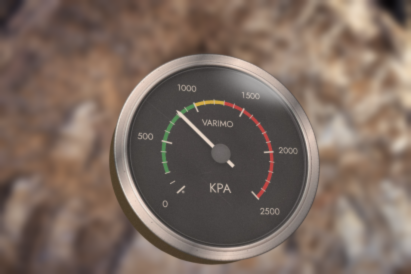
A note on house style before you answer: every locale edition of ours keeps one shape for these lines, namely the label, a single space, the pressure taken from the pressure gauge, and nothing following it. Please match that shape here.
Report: 800 kPa
